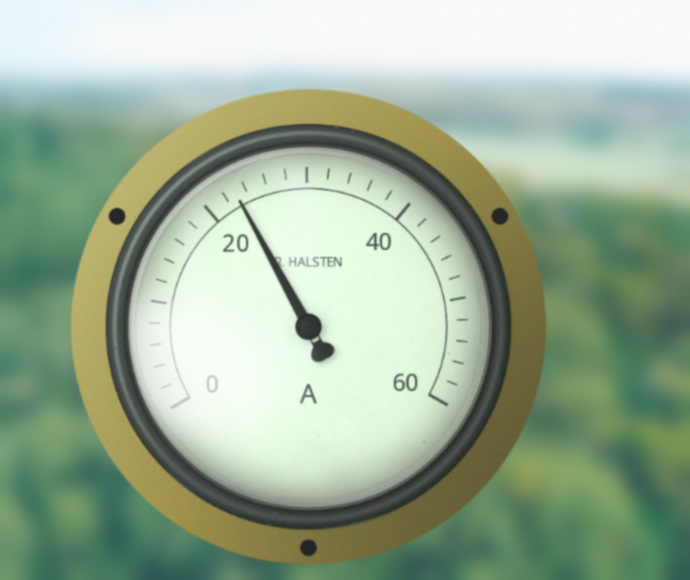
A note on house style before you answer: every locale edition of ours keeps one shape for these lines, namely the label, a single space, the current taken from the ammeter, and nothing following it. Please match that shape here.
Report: 23 A
